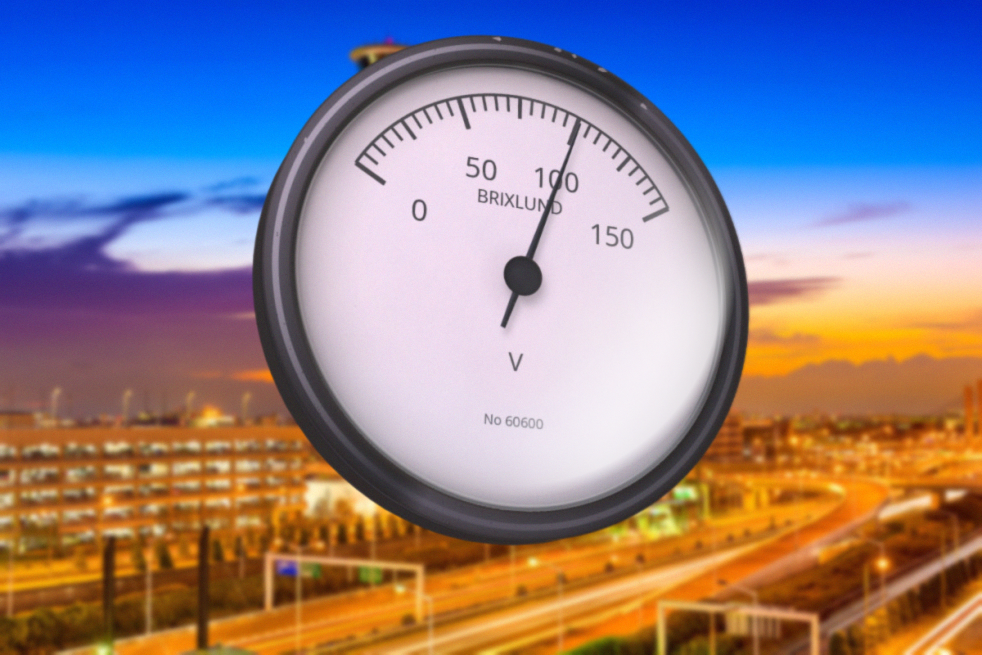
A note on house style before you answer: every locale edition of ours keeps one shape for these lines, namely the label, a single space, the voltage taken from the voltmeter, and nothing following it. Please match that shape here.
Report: 100 V
